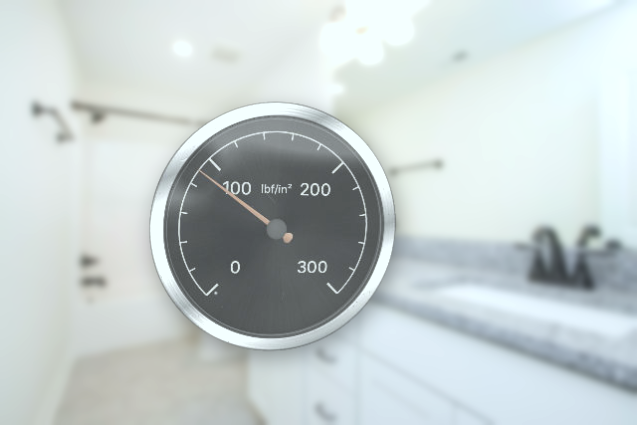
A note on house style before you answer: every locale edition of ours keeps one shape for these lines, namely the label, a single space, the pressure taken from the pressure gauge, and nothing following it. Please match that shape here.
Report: 90 psi
